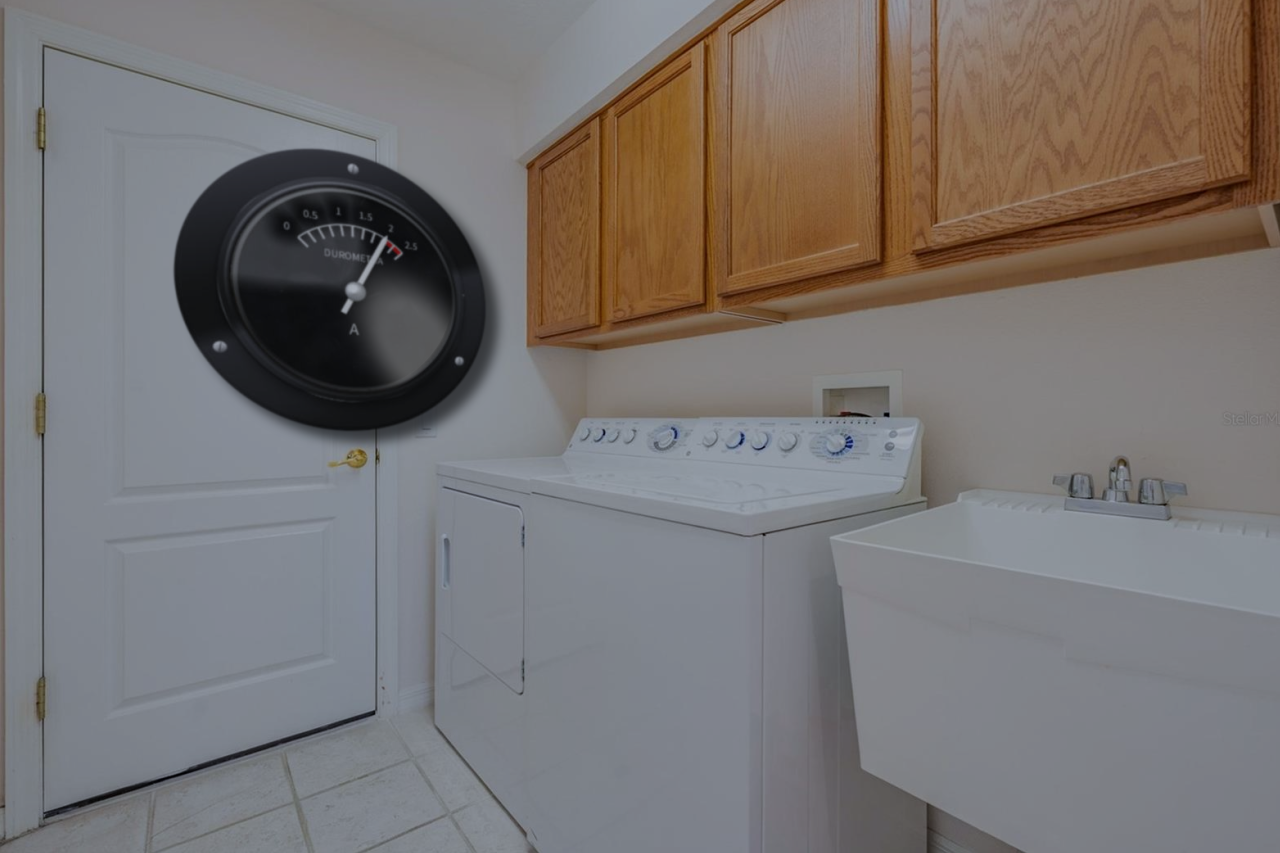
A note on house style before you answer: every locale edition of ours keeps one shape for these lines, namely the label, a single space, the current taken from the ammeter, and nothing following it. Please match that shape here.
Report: 2 A
